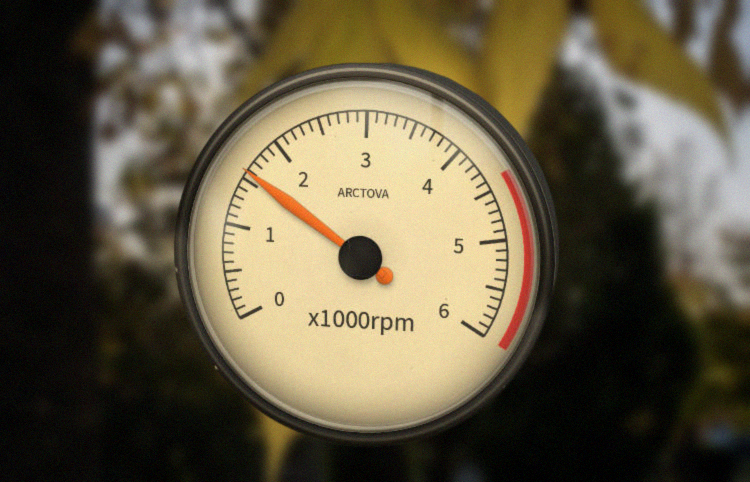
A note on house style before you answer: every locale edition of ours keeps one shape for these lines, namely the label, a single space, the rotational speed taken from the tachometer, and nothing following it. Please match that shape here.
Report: 1600 rpm
